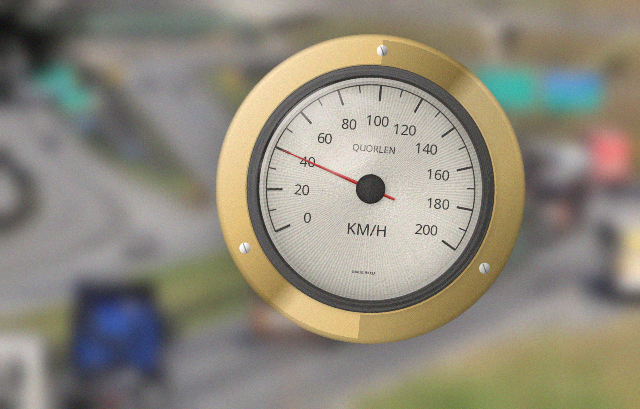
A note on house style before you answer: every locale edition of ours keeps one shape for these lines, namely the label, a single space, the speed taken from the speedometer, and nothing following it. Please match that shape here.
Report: 40 km/h
